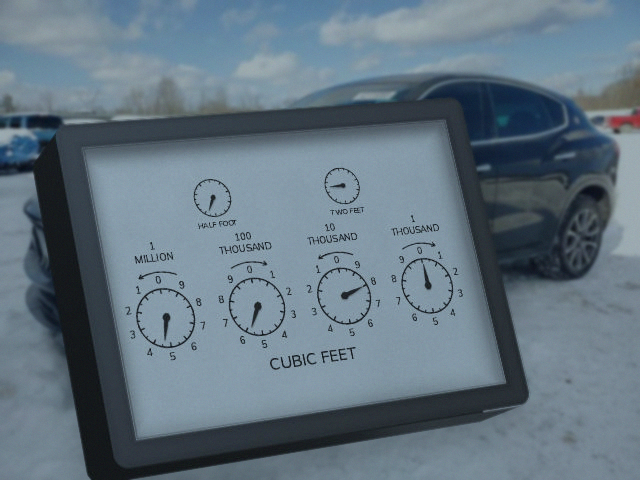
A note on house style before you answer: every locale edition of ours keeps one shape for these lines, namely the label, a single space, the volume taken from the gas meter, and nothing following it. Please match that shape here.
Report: 458000 ft³
